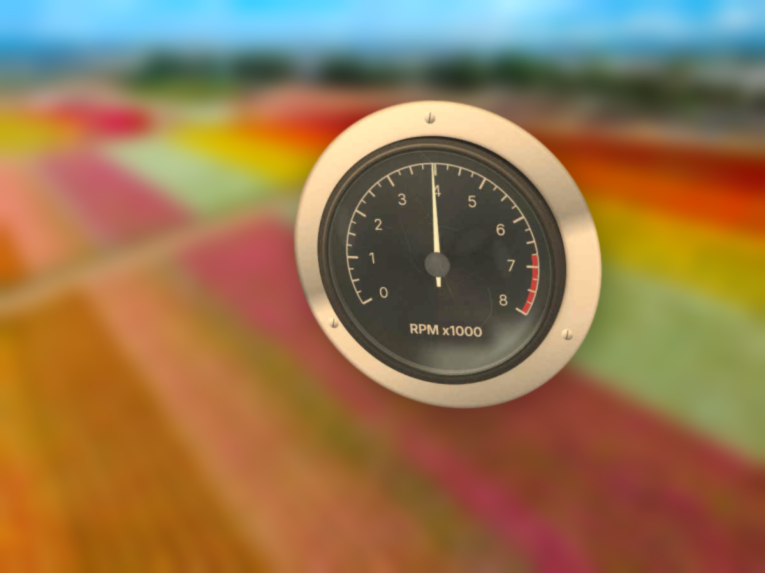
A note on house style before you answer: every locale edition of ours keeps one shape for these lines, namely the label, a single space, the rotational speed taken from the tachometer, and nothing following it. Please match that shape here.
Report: 4000 rpm
